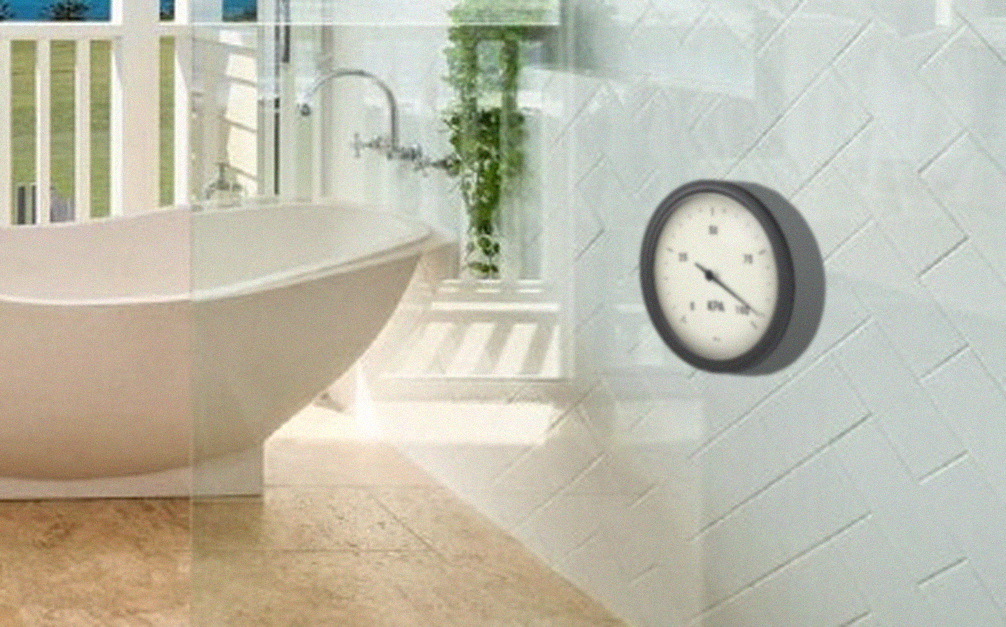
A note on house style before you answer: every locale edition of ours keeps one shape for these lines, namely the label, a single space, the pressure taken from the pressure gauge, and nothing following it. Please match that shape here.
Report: 95 kPa
